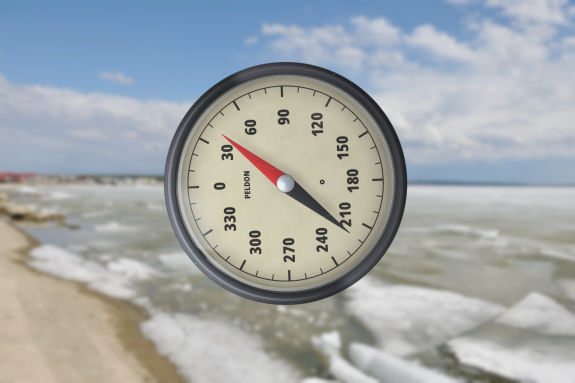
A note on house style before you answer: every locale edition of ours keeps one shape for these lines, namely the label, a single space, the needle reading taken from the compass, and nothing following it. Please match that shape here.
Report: 40 °
